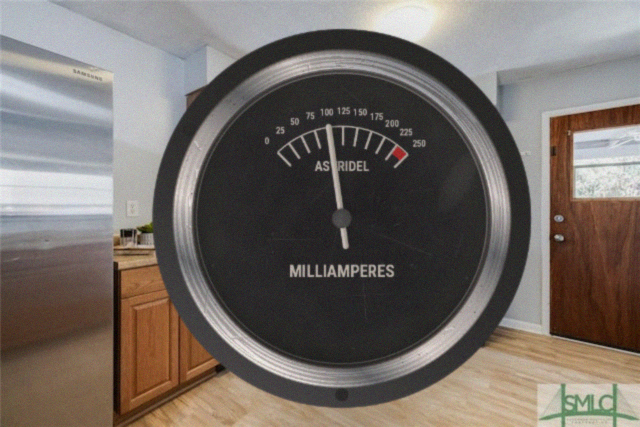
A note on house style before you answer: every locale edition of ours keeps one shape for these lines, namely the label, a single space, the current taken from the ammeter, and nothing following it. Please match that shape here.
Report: 100 mA
